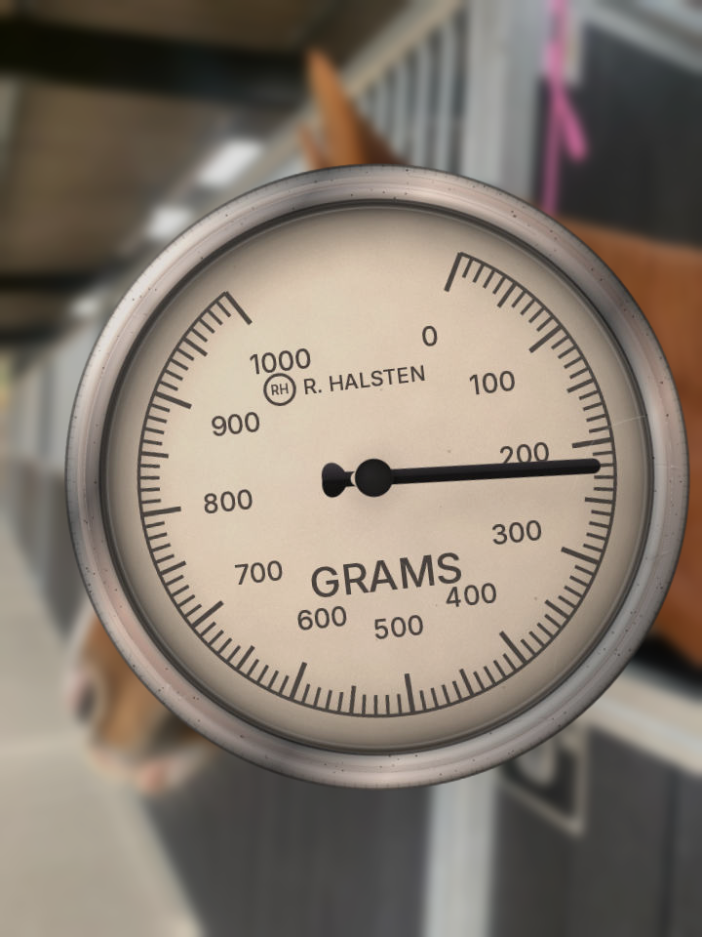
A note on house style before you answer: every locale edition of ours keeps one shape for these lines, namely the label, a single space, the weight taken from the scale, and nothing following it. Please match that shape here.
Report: 220 g
